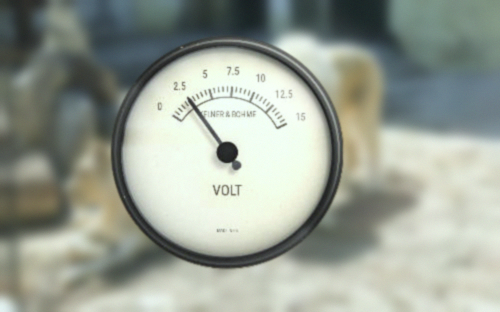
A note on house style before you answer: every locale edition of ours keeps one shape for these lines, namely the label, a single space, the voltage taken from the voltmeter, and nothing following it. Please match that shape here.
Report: 2.5 V
